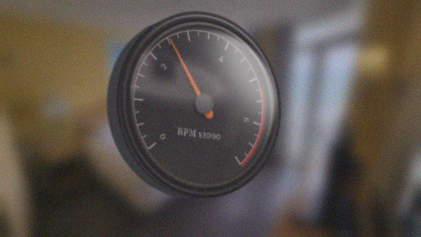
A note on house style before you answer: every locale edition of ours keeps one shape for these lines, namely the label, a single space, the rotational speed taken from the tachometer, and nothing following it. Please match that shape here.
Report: 2500 rpm
